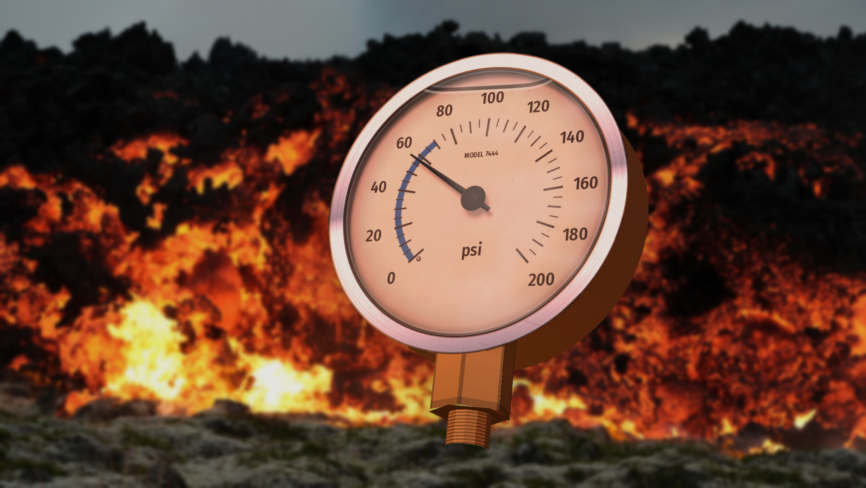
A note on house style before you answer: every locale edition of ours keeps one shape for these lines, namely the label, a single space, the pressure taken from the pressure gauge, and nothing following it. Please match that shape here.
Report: 57.5 psi
